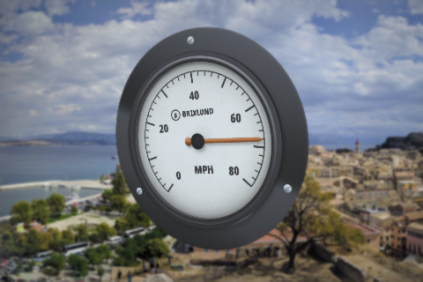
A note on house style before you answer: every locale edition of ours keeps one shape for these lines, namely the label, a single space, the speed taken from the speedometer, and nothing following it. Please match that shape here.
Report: 68 mph
